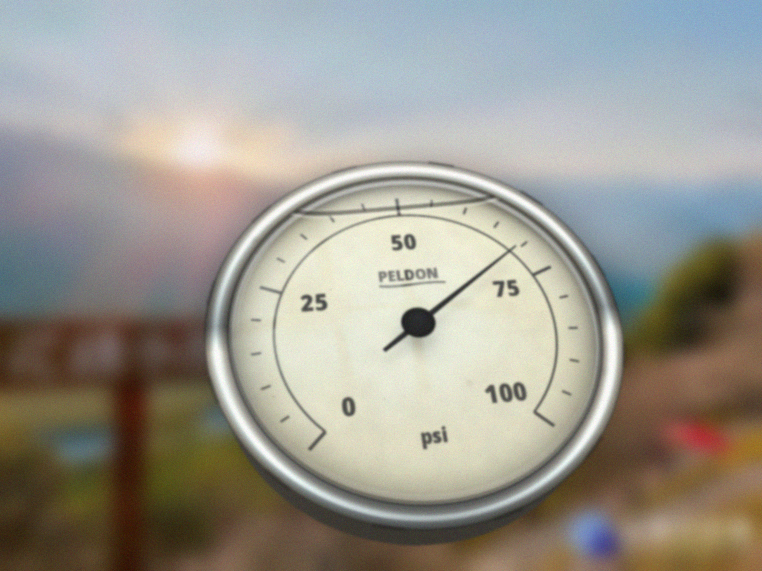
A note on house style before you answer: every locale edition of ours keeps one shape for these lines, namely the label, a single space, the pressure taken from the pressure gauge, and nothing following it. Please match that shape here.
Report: 70 psi
